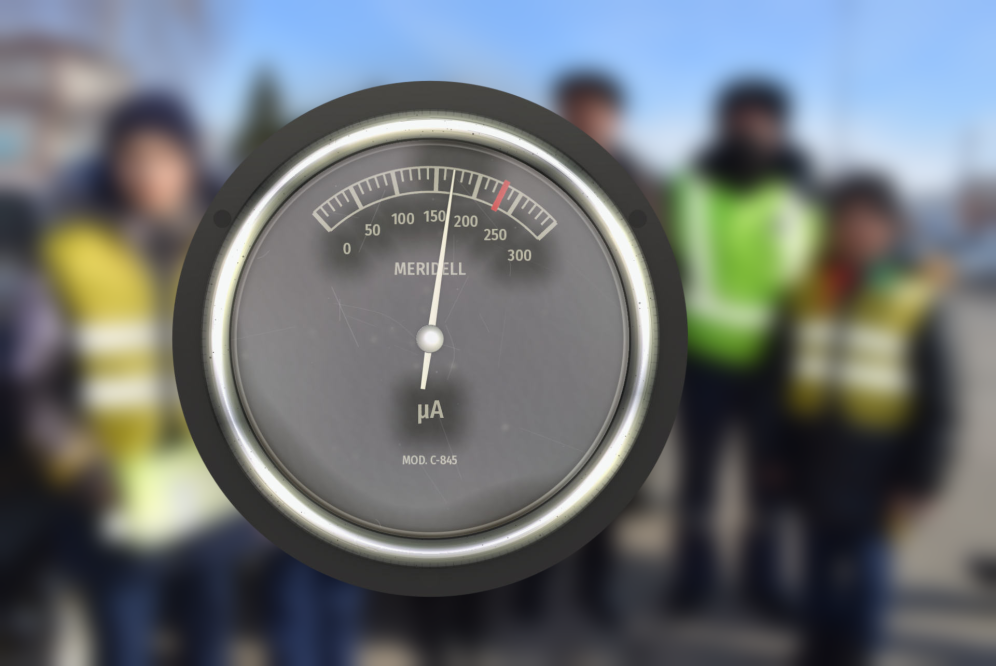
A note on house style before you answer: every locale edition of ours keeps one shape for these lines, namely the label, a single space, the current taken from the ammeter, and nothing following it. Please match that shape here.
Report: 170 µA
